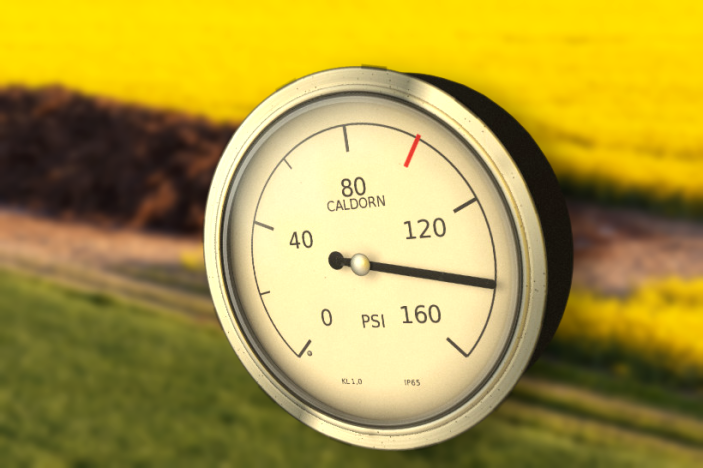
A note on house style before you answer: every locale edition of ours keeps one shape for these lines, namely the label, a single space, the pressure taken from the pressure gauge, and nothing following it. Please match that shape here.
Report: 140 psi
